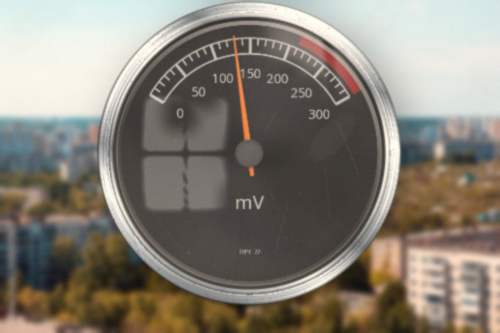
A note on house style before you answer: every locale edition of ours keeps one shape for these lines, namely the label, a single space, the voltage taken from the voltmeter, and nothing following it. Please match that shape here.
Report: 130 mV
